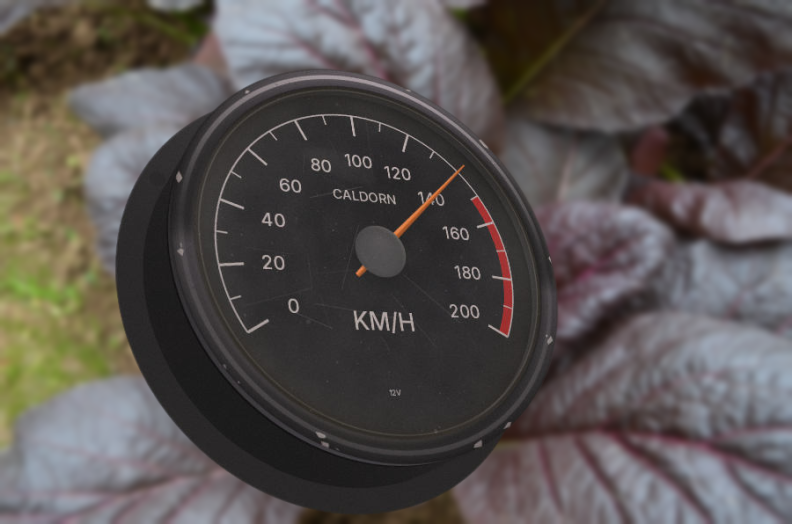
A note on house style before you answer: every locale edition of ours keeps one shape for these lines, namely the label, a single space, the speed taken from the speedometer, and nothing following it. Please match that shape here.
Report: 140 km/h
